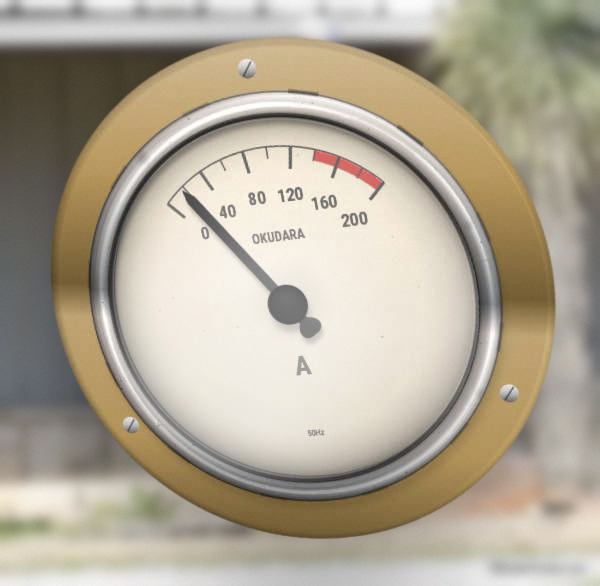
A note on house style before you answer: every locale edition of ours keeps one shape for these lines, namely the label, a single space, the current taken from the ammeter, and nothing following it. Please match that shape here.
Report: 20 A
